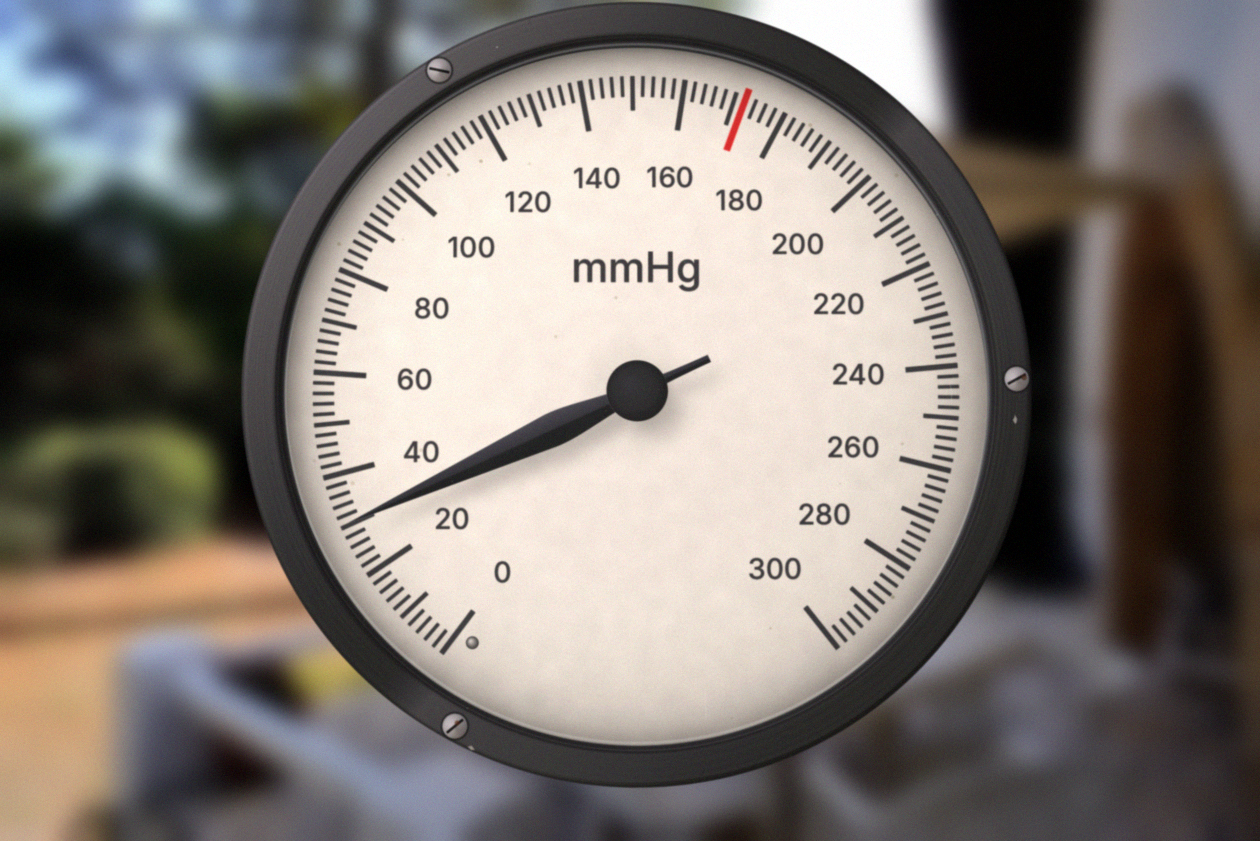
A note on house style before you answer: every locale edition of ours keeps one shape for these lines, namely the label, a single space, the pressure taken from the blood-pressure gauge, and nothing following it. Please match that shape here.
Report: 30 mmHg
